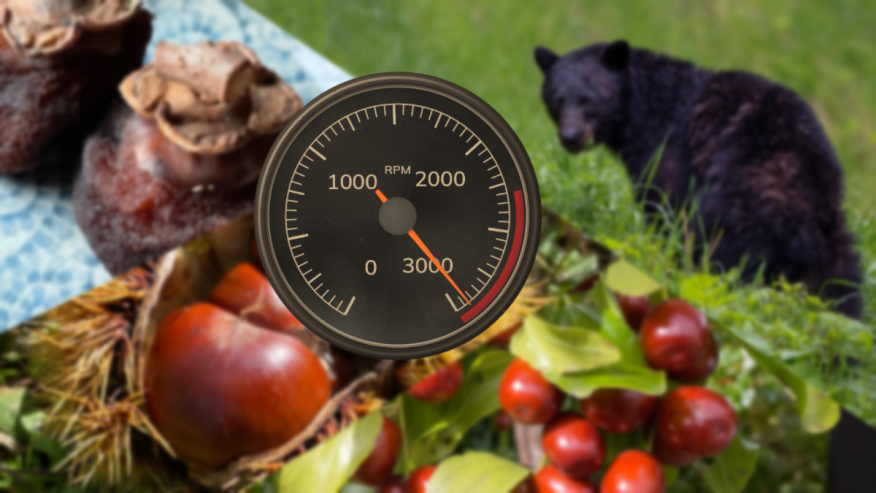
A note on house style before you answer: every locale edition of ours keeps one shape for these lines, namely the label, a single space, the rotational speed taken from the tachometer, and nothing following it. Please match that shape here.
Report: 2925 rpm
